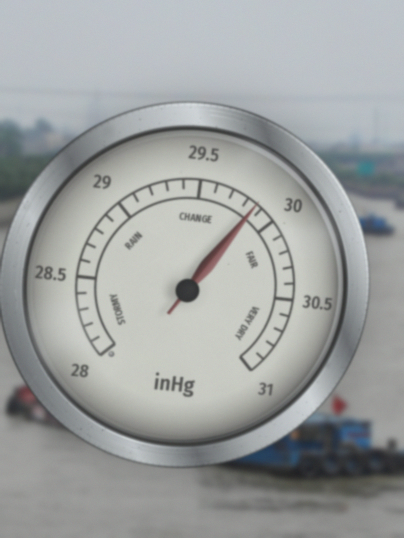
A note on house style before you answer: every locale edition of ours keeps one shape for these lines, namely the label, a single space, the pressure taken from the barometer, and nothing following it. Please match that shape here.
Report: 29.85 inHg
